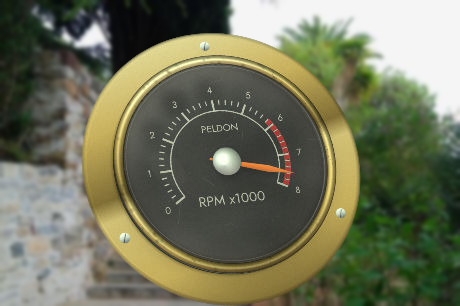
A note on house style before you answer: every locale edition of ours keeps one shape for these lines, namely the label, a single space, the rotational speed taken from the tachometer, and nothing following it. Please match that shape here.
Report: 7600 rpm
